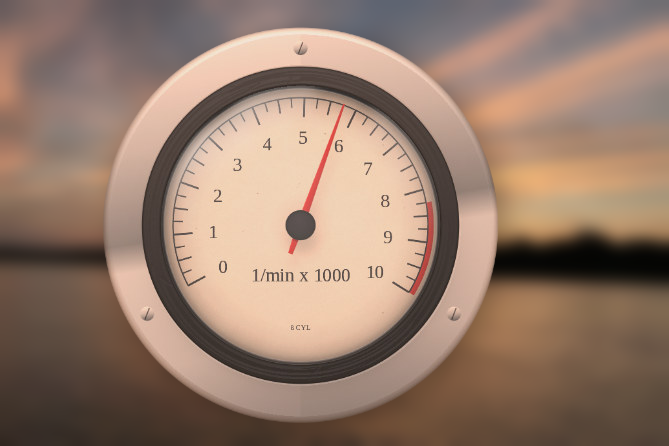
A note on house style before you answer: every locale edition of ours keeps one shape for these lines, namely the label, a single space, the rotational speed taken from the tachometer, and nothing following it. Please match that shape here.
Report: 5750 rpm
